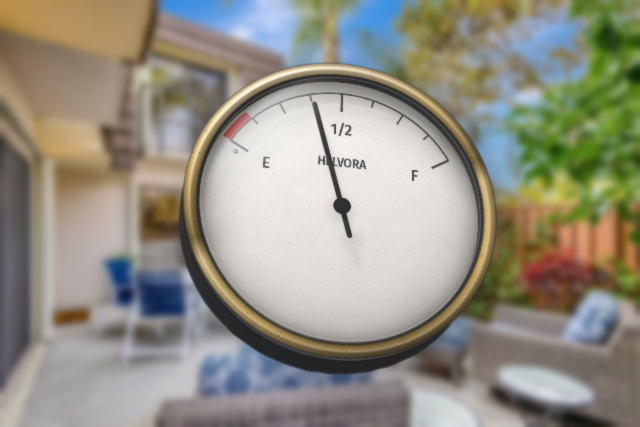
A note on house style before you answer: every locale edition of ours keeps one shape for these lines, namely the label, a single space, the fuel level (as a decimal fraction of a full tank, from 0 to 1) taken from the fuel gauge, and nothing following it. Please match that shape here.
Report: 0.375
